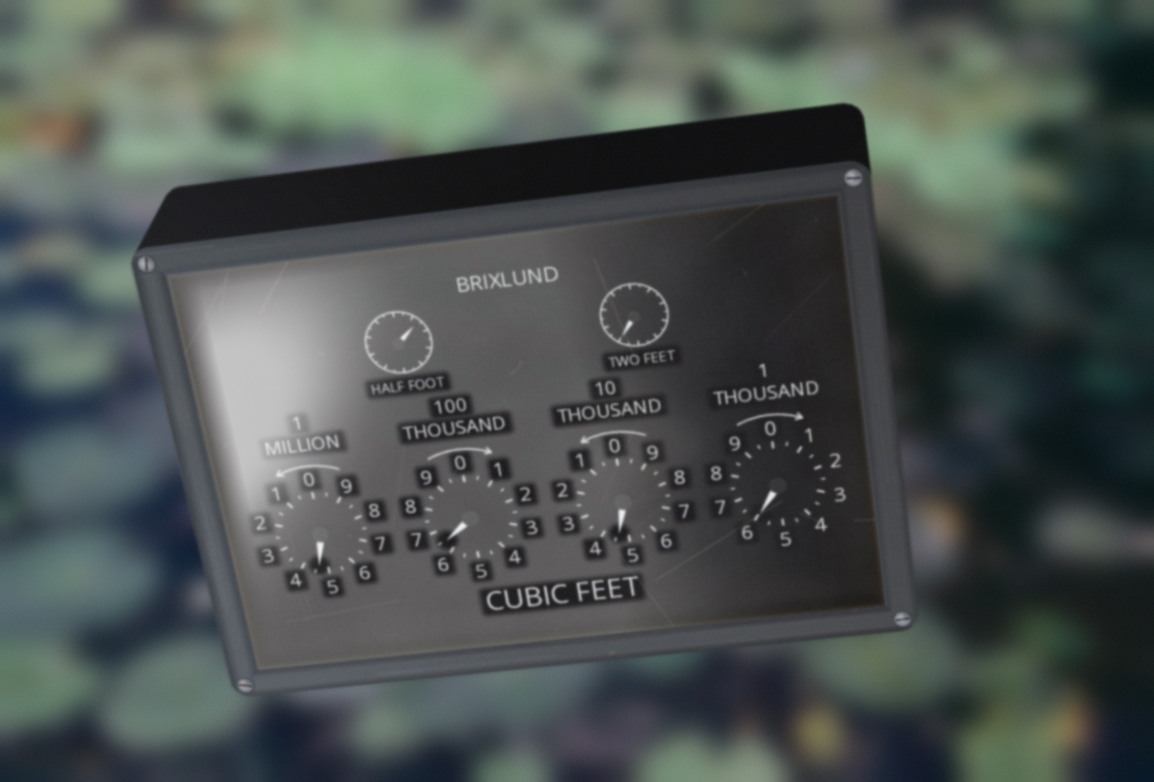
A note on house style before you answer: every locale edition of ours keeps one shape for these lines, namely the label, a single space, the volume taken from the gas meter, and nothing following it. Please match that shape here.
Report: 464600 ft³
